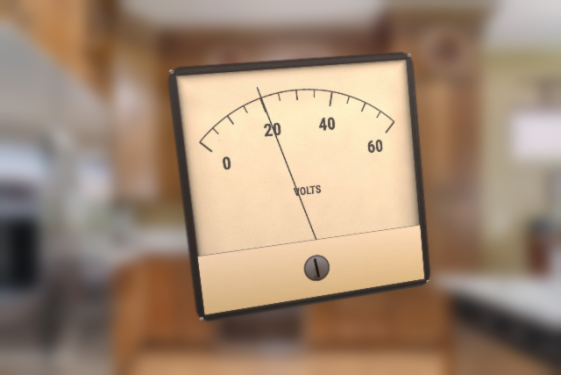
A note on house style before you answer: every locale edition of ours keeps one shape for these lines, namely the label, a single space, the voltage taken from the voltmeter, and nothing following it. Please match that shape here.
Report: 20 V
